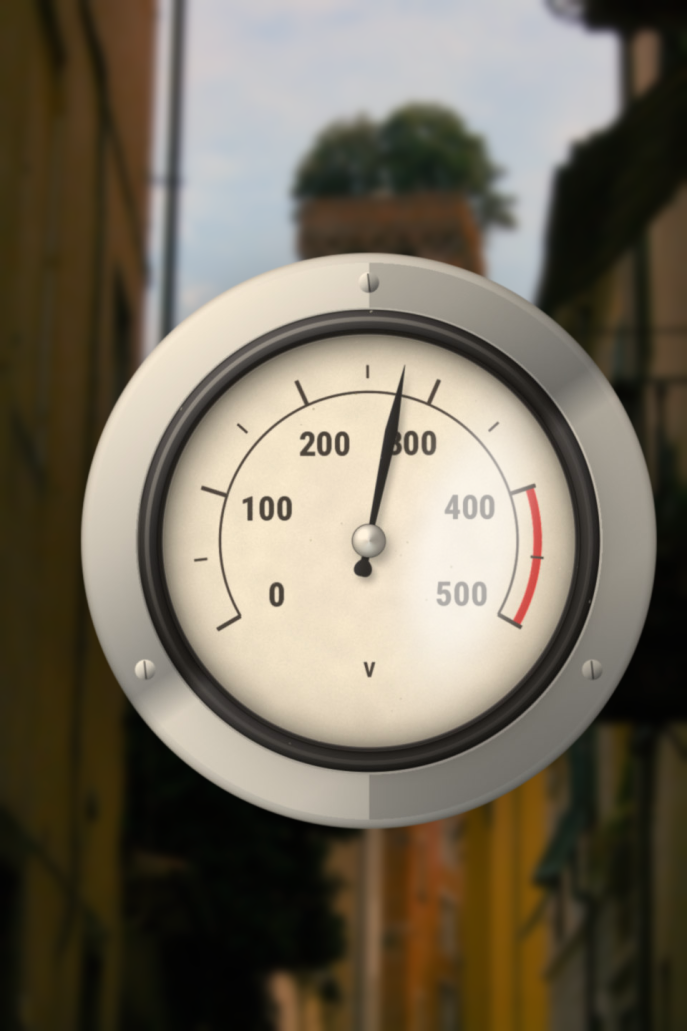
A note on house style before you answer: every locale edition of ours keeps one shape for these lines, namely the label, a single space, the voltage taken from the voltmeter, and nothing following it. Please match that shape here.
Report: 275 V
